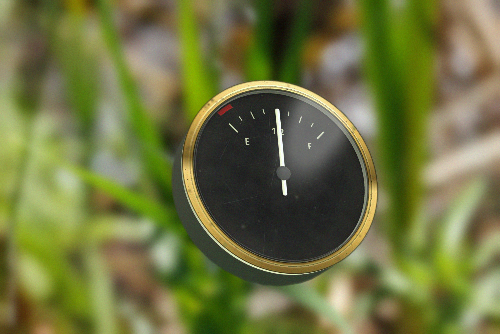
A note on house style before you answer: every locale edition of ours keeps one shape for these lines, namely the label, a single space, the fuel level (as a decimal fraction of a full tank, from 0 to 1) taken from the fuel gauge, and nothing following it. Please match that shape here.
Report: 0.5
